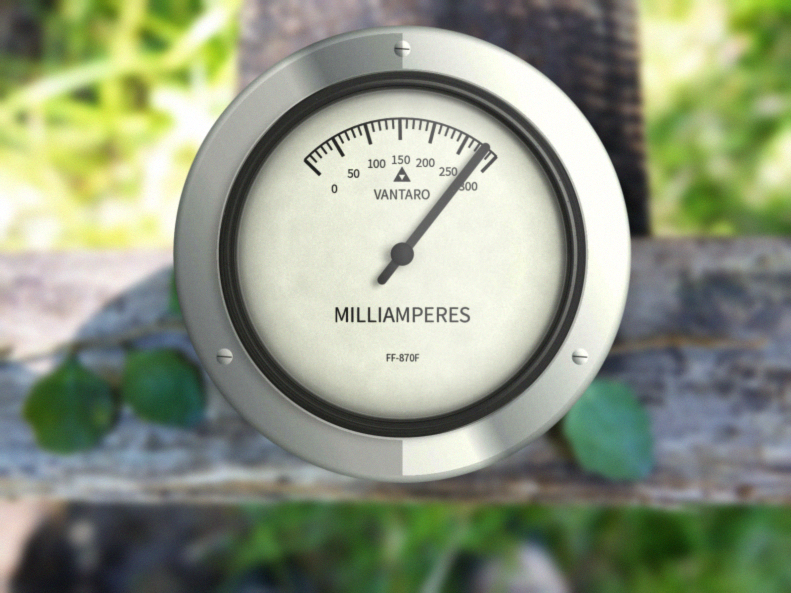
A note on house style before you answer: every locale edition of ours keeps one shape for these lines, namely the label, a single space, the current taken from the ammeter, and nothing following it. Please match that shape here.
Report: 280 mA
